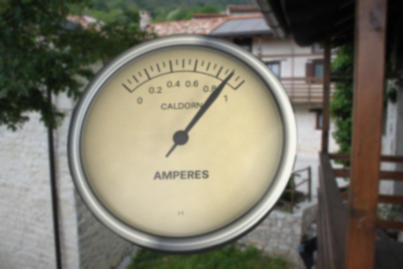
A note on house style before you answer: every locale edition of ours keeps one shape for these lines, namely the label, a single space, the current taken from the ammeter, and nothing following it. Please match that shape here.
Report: 0.9 A
